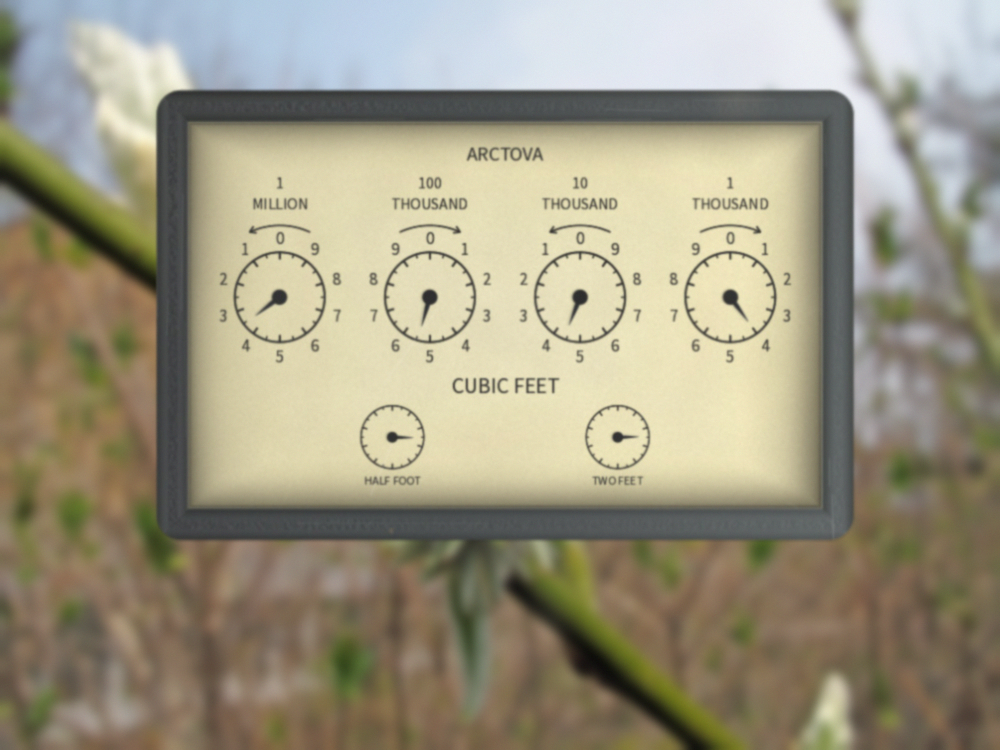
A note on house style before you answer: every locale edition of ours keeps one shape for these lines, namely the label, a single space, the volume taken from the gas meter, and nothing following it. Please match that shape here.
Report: 354400 ft³
